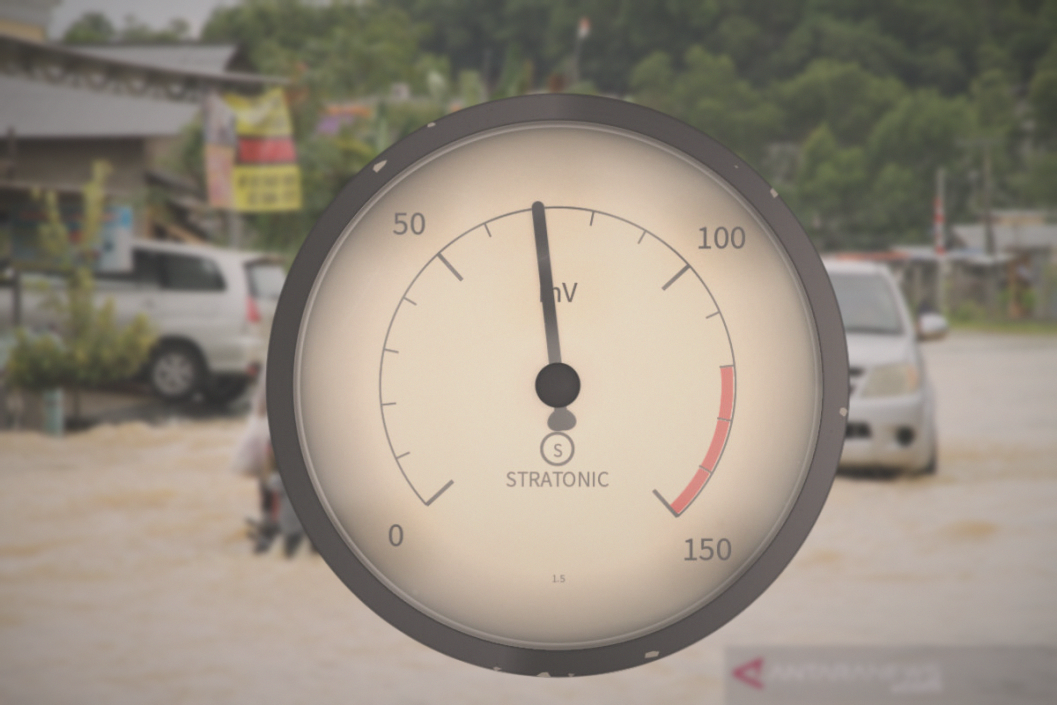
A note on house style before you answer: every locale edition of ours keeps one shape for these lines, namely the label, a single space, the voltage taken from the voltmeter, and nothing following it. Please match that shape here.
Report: 70 mV
